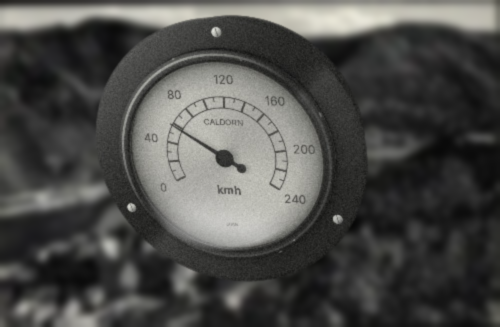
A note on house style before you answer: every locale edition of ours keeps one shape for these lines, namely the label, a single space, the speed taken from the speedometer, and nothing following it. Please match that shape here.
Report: 60 km/h
